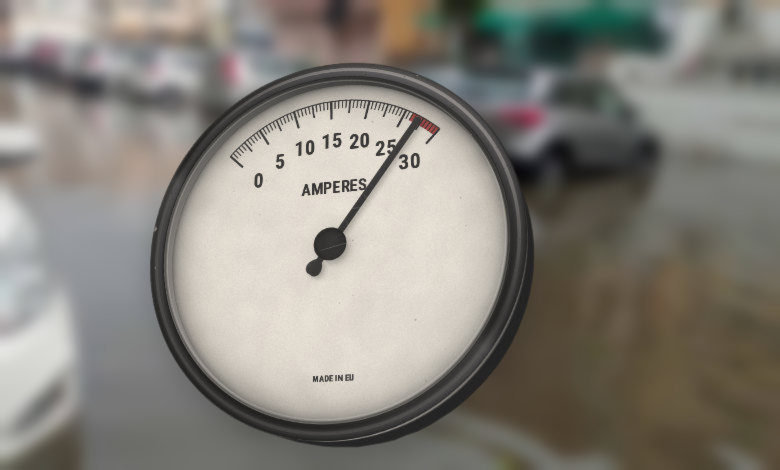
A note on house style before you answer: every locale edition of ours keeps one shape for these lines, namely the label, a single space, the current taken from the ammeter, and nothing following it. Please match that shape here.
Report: 27.5 A
